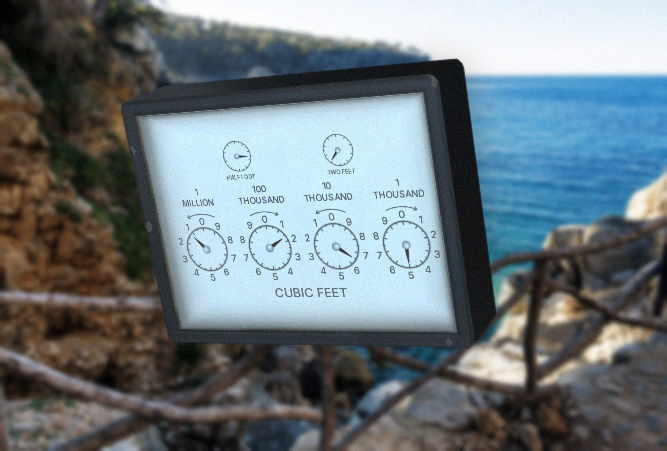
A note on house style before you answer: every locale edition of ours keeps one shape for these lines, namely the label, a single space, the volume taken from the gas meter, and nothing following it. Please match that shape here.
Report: 116500 ft³
